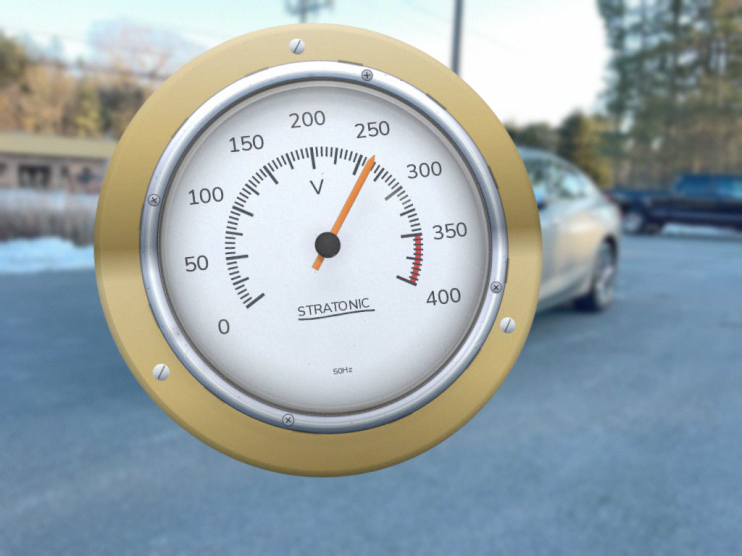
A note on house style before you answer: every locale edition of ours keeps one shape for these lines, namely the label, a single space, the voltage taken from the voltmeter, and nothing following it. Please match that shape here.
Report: 260 V
